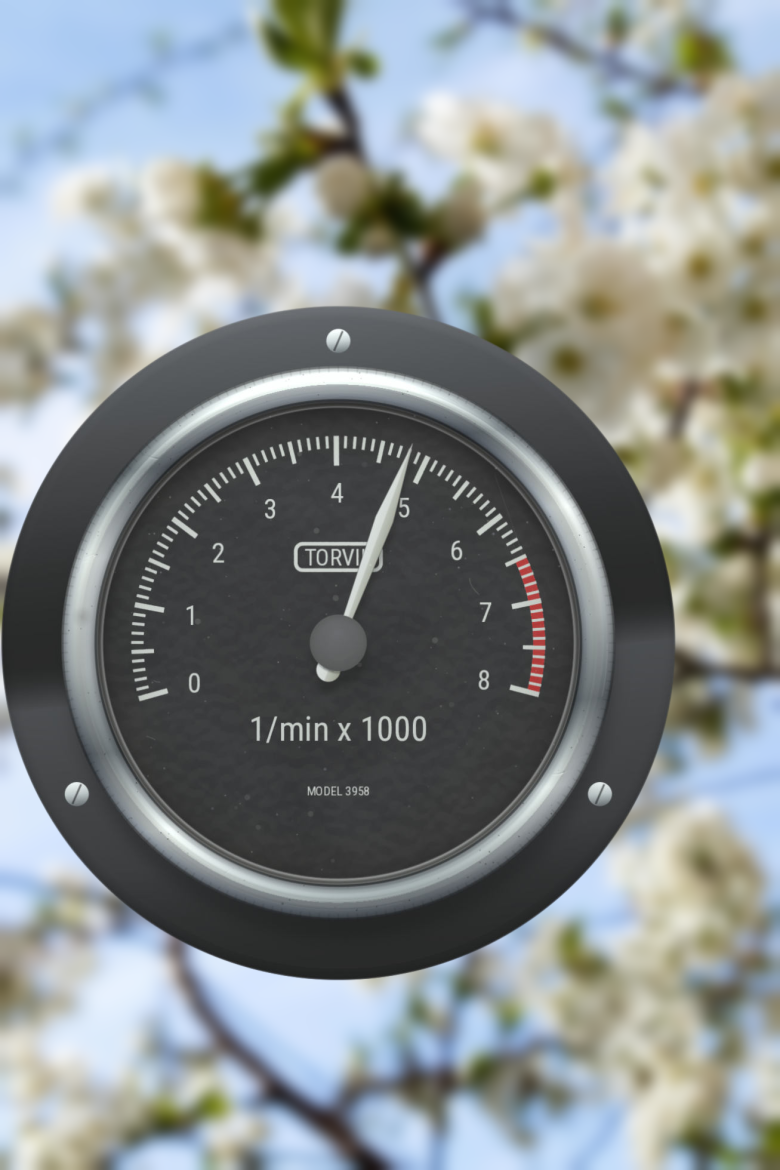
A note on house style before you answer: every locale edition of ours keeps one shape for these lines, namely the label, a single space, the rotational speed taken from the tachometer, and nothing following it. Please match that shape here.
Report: 4800 rpm
